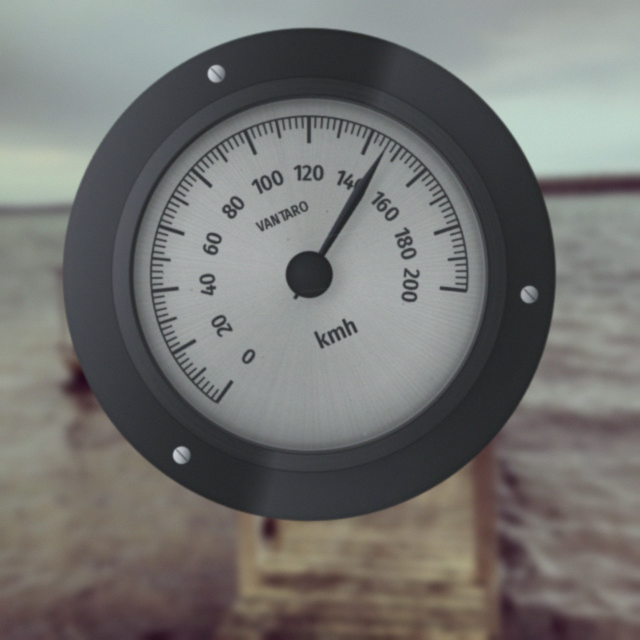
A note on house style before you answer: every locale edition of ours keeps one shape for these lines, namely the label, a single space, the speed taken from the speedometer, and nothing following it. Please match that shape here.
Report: 146 km/h
